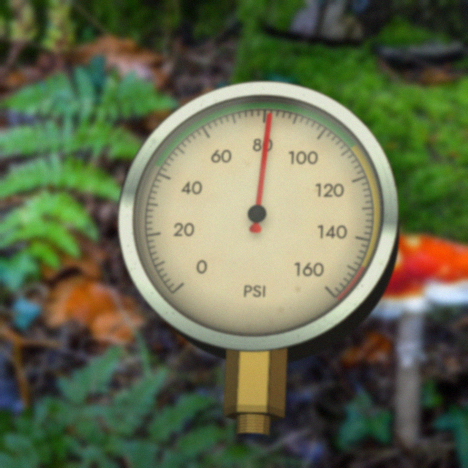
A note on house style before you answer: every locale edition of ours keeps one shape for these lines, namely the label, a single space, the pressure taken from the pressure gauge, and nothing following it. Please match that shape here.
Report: 82 psi
